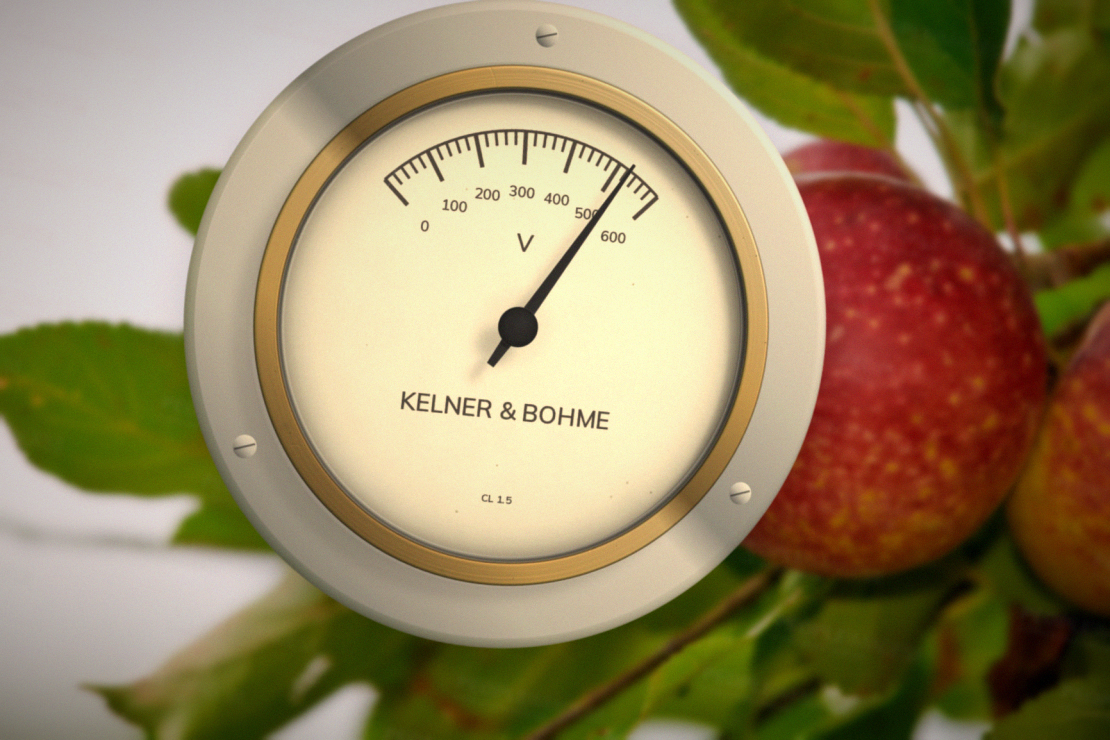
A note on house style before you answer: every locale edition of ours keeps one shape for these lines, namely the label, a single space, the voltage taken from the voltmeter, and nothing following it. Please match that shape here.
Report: 520 V
